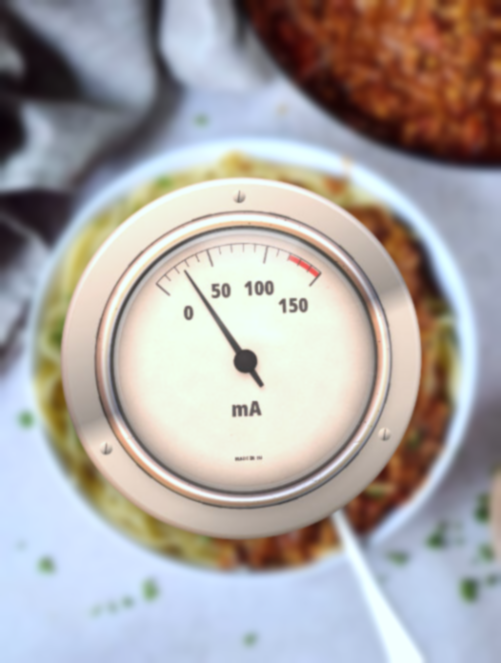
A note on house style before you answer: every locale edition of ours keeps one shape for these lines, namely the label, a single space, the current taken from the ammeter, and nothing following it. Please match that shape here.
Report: 25 mA
